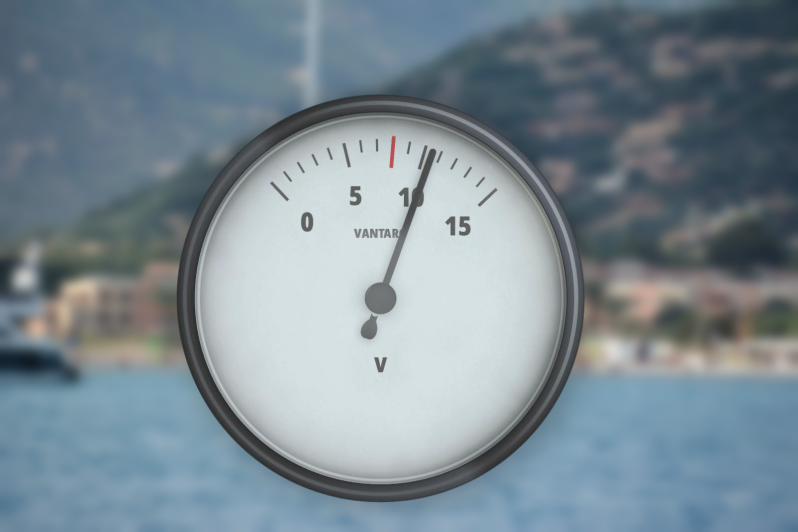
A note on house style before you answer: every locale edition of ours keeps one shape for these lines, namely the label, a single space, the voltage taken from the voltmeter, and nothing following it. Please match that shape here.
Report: 10.5 V
